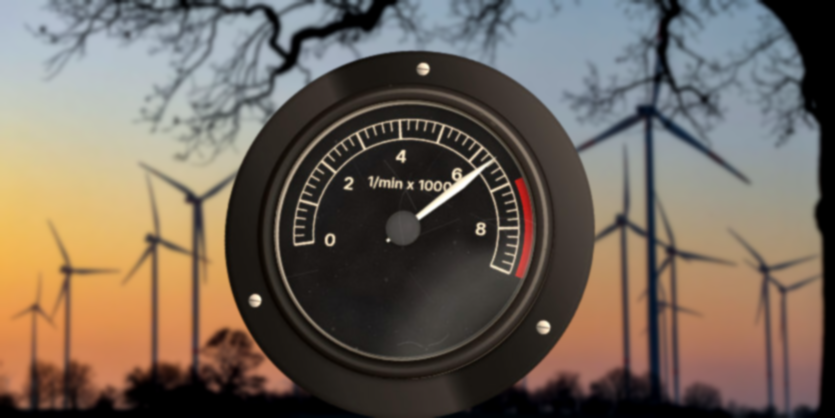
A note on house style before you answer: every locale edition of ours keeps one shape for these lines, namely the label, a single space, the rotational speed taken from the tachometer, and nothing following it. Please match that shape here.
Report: 6400 rpm
